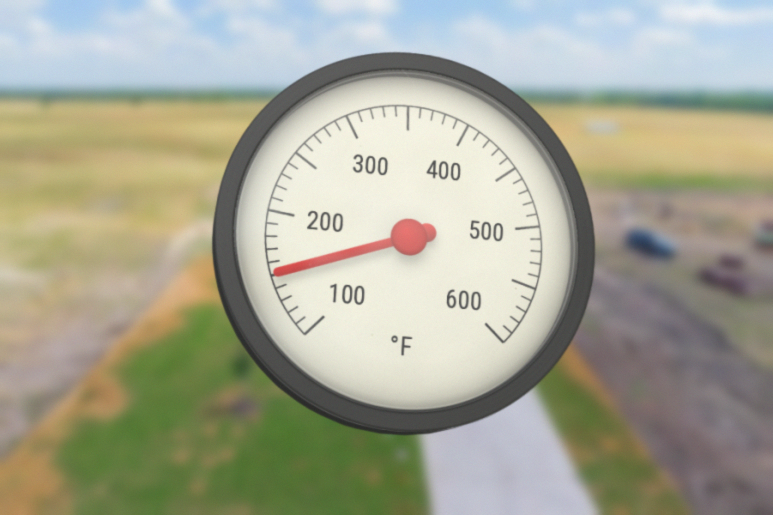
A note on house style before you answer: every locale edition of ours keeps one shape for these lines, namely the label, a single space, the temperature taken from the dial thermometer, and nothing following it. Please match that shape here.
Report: 150 °F
